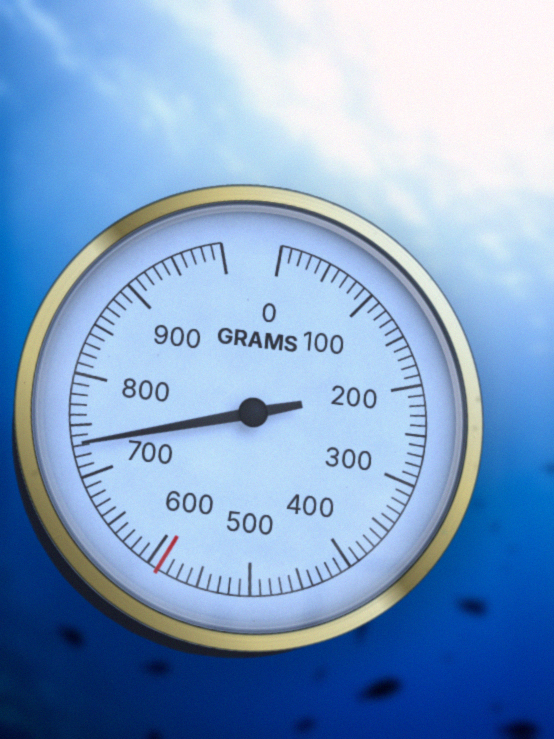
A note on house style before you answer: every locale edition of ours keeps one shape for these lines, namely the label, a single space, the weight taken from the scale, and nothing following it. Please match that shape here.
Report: 730 g
